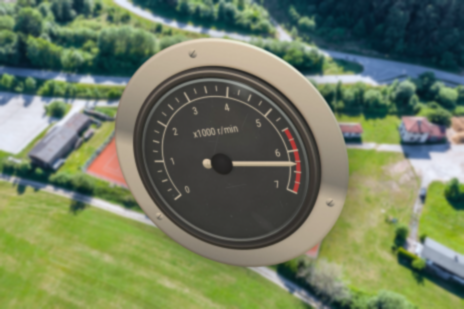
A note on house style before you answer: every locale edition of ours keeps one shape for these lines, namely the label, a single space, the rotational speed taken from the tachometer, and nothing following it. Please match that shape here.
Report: 6250 rpm
